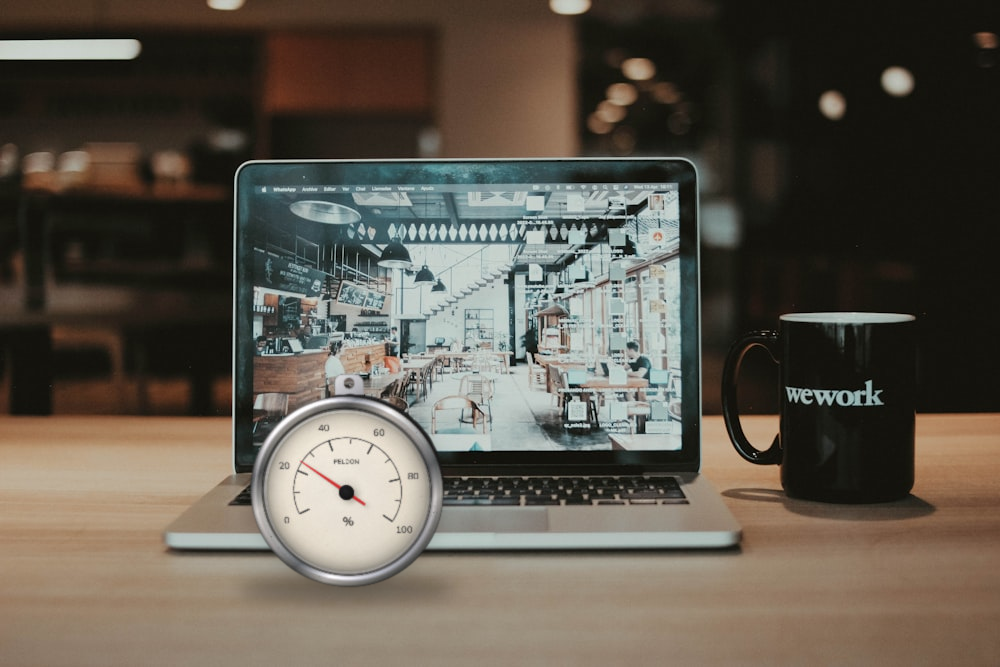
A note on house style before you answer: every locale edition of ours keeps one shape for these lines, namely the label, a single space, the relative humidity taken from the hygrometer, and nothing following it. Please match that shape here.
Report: 25 %
